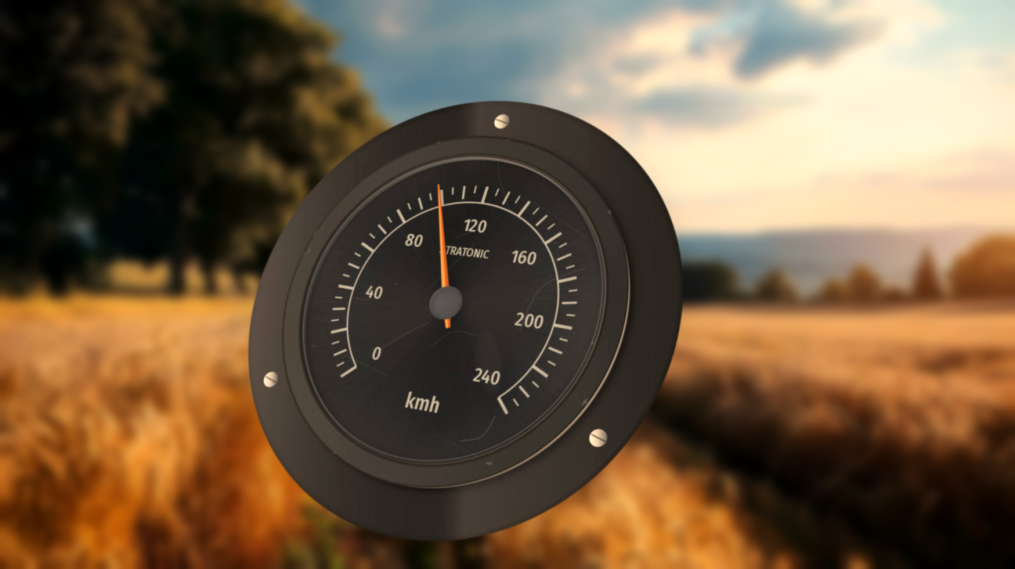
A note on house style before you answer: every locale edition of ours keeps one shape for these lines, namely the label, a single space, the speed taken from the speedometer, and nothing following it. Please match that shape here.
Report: 100 km/h
